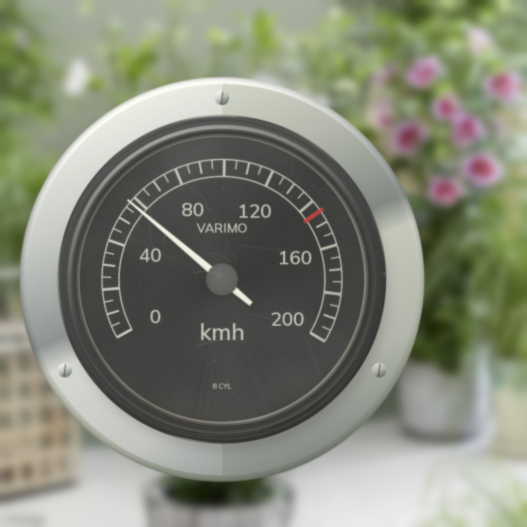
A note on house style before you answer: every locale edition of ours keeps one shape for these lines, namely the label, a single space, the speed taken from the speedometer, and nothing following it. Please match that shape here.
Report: 57.5 km/h
